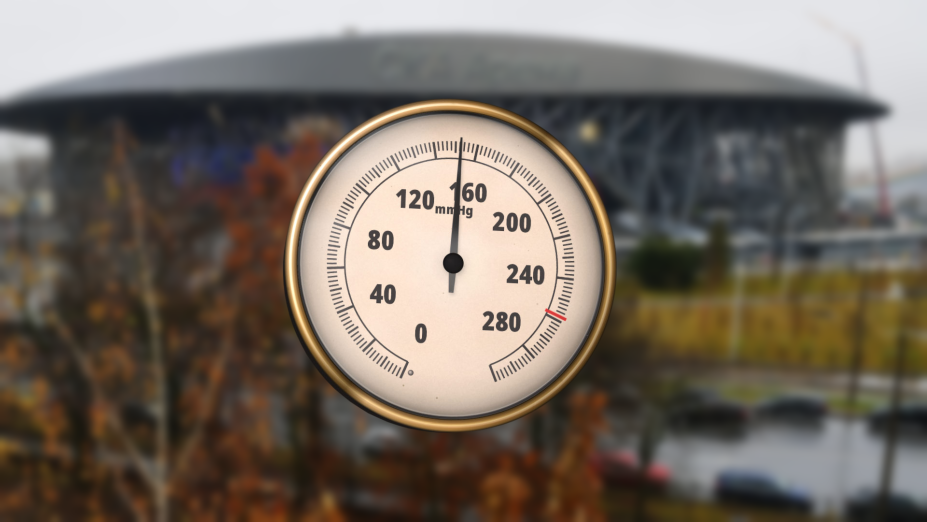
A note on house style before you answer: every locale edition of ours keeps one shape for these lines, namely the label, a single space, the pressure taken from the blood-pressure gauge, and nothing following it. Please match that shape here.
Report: 152 mmHg
